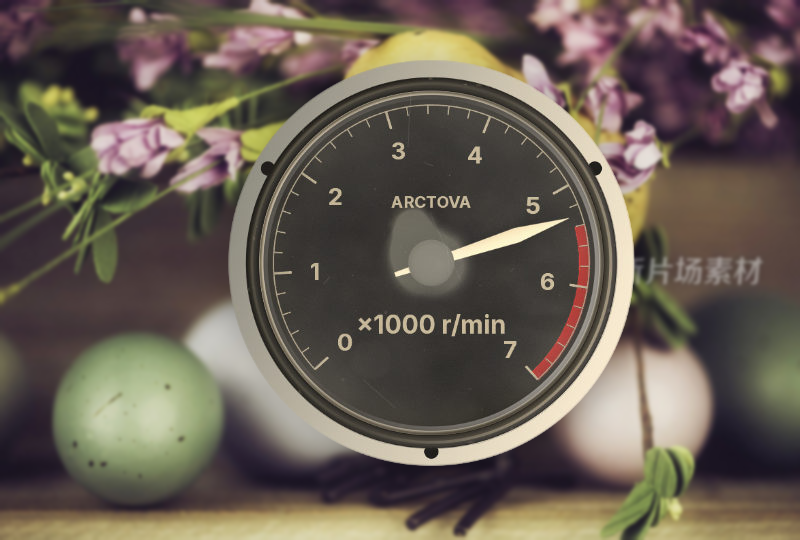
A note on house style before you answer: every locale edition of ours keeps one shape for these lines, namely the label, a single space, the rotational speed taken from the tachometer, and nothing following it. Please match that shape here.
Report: 5300 rpm
